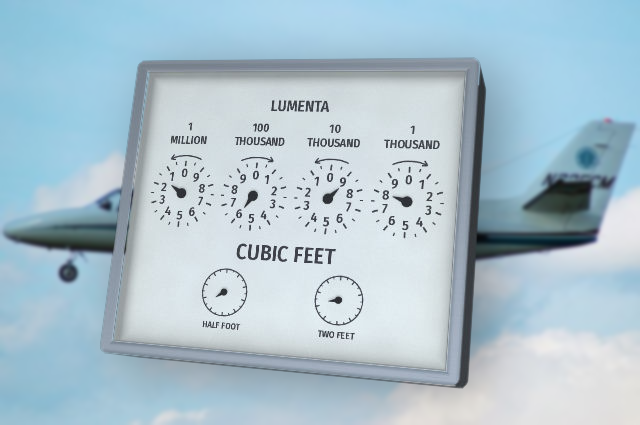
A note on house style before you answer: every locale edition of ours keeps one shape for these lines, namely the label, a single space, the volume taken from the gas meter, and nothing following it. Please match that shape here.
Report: 158800 ft³
